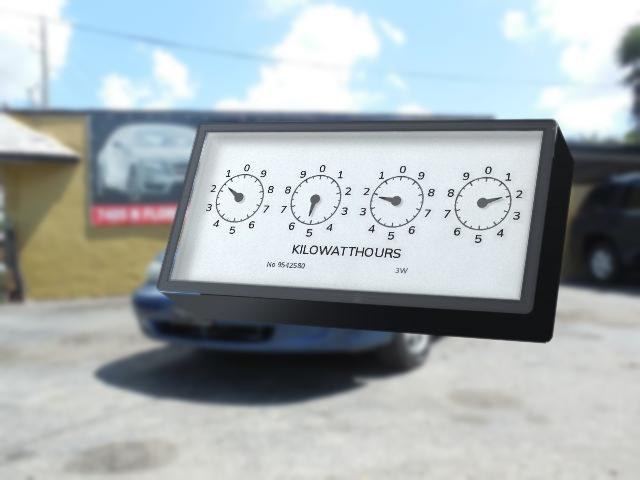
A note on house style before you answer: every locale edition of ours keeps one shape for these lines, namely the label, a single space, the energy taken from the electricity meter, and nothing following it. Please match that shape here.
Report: 1522 kWh
